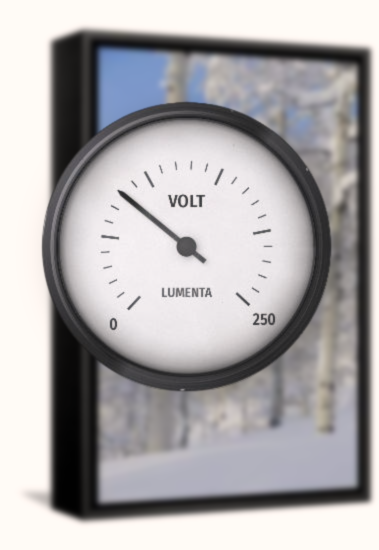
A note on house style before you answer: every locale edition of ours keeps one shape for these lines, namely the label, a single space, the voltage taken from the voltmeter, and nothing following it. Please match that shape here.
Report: 80 V
